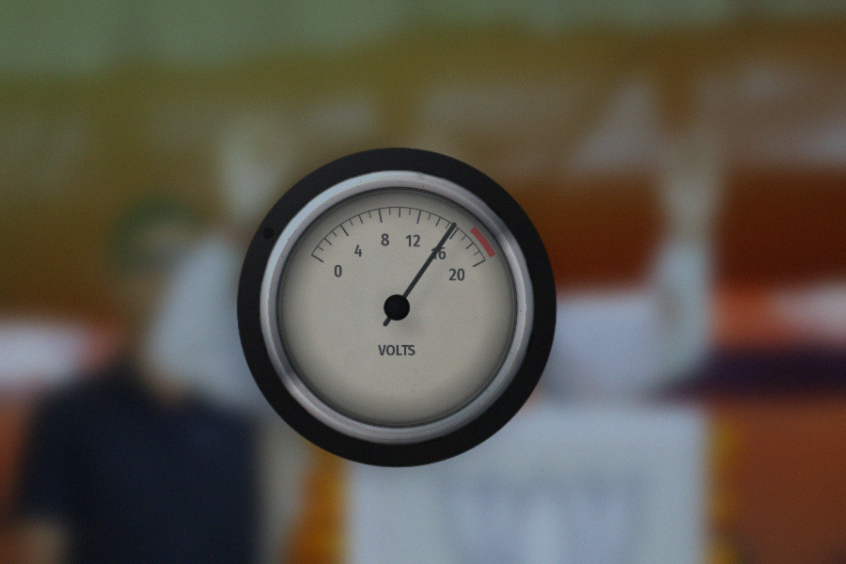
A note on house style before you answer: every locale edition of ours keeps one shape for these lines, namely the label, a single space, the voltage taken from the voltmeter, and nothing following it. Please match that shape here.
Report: 15.5 V
